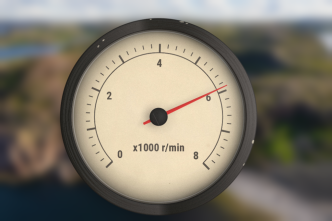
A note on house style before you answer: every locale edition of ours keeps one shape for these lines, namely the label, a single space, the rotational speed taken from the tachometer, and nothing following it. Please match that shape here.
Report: 5900 rpm
